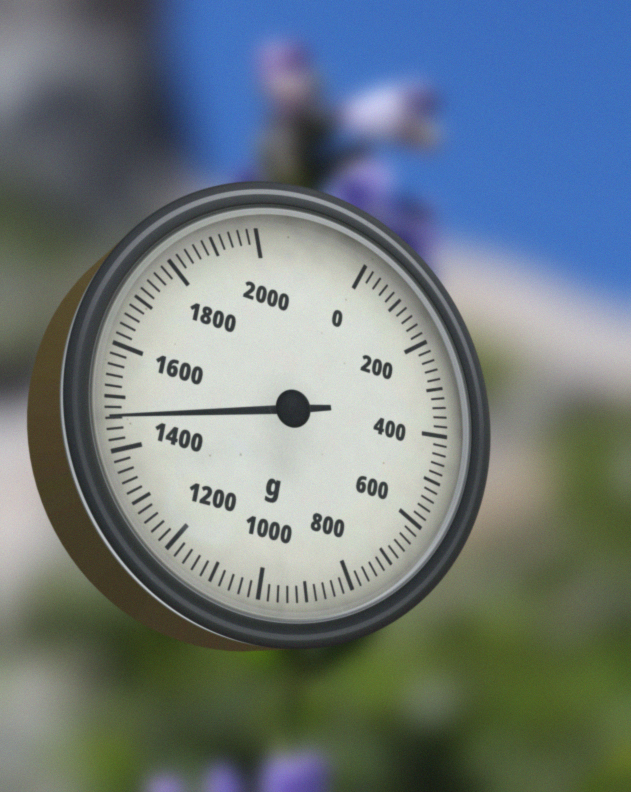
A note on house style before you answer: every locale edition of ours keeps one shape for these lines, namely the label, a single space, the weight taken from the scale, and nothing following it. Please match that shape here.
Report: 1460 g
